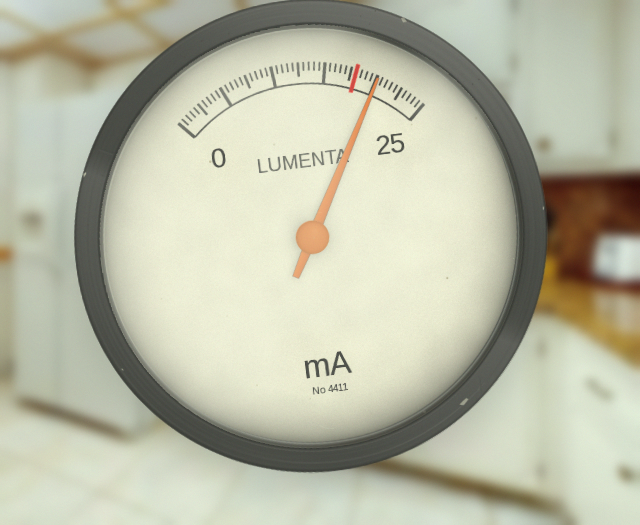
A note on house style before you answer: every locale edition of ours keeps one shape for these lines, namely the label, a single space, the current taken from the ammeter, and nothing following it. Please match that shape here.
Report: 20 mA
